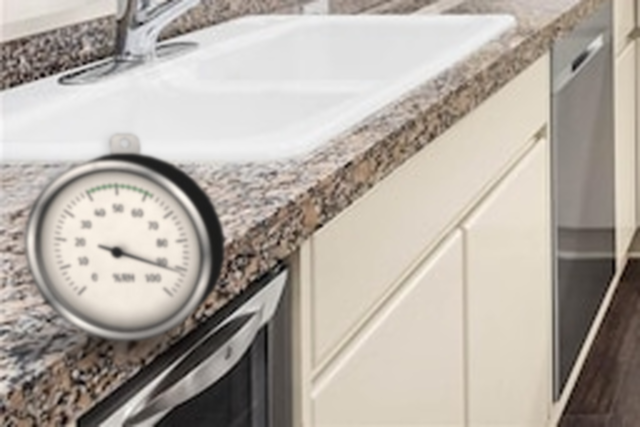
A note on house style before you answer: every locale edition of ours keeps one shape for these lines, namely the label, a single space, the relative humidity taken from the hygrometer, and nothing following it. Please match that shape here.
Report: 90 %
